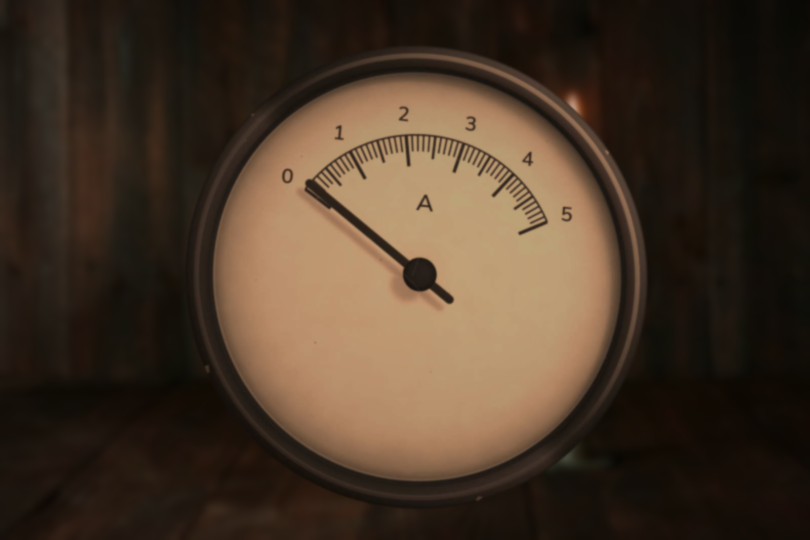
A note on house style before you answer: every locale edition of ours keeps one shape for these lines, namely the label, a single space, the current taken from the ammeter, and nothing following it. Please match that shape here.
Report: 0.1 A
